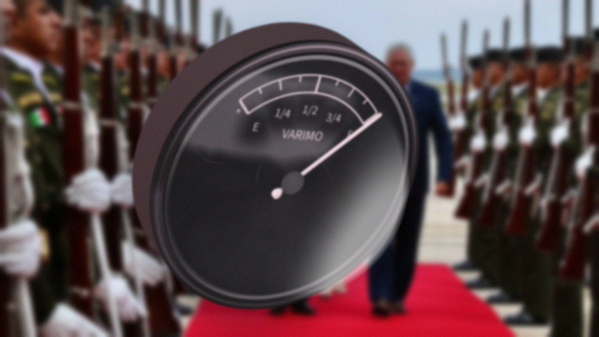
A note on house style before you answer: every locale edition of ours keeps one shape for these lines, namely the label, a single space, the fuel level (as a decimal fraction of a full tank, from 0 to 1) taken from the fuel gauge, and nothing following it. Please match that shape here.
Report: 1
